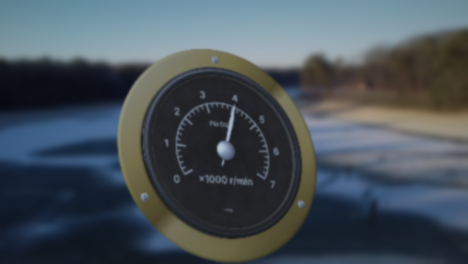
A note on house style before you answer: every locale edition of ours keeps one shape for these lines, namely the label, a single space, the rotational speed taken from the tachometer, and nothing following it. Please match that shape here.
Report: 4000 rpm
